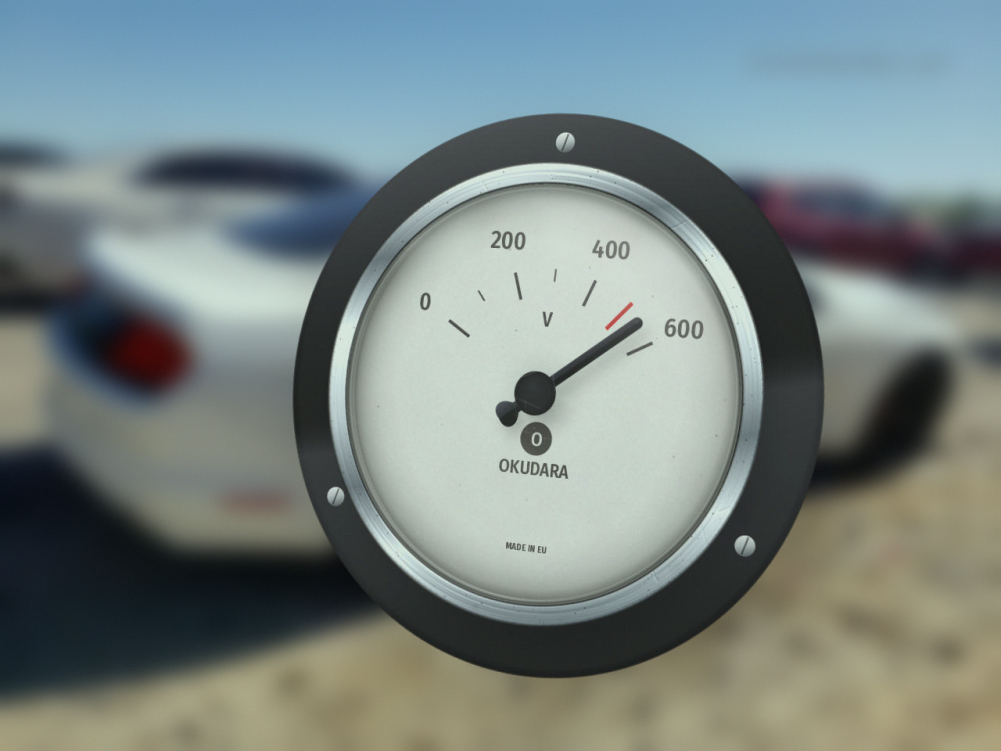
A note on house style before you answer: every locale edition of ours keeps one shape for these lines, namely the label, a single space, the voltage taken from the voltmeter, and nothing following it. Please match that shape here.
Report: 550 V
